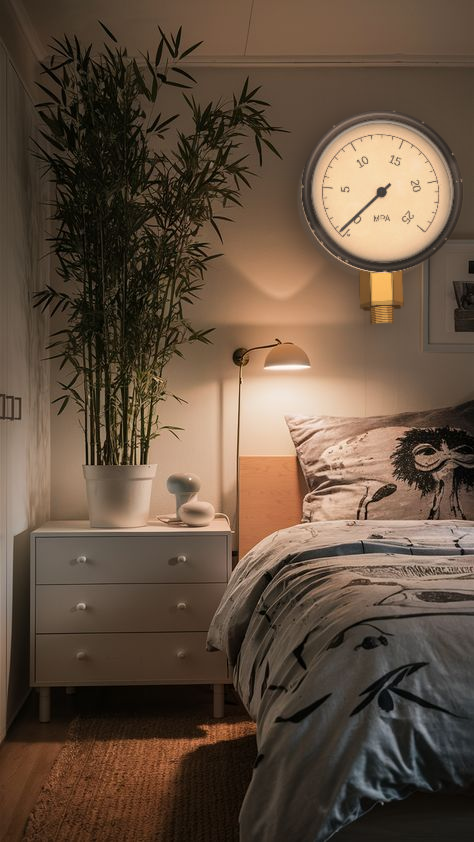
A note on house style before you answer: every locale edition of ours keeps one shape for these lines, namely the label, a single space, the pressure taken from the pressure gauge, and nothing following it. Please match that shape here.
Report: 0.5 MPa
